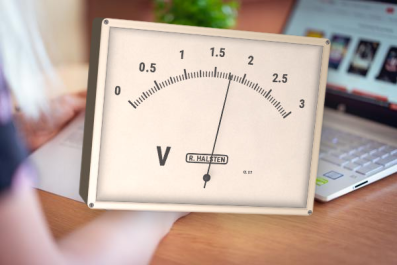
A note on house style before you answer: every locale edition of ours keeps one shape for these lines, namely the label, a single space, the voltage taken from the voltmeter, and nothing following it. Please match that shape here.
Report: 1.75 V
